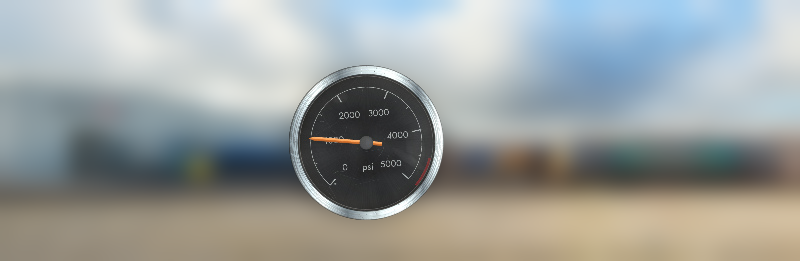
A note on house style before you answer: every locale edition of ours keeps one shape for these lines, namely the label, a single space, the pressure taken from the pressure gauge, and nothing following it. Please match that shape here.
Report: 1000 psi
